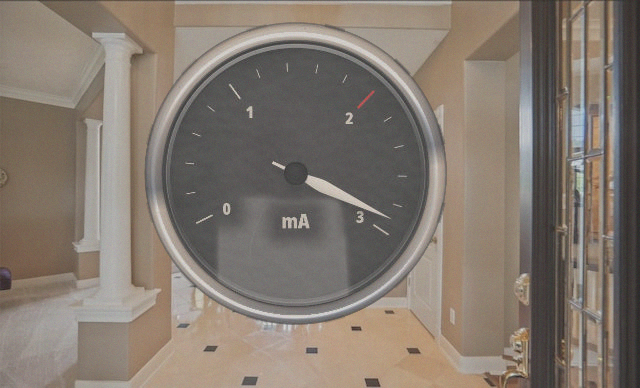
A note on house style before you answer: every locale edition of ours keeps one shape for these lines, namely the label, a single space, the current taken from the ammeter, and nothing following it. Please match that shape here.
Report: 2.9 mA
